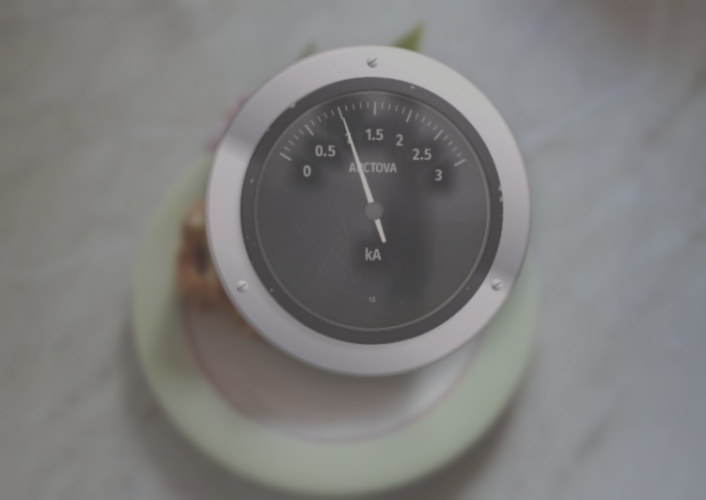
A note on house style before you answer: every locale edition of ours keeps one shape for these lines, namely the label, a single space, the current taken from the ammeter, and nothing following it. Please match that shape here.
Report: 1 kA
